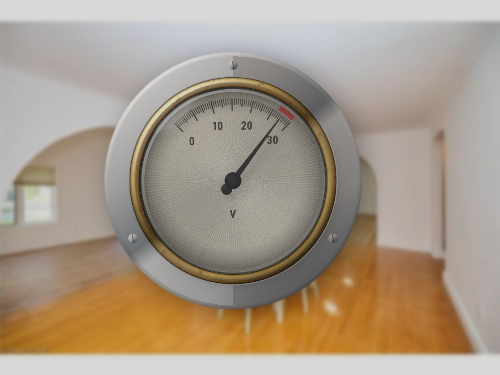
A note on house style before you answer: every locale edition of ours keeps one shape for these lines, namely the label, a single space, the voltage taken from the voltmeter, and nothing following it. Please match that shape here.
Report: 27.5 V
